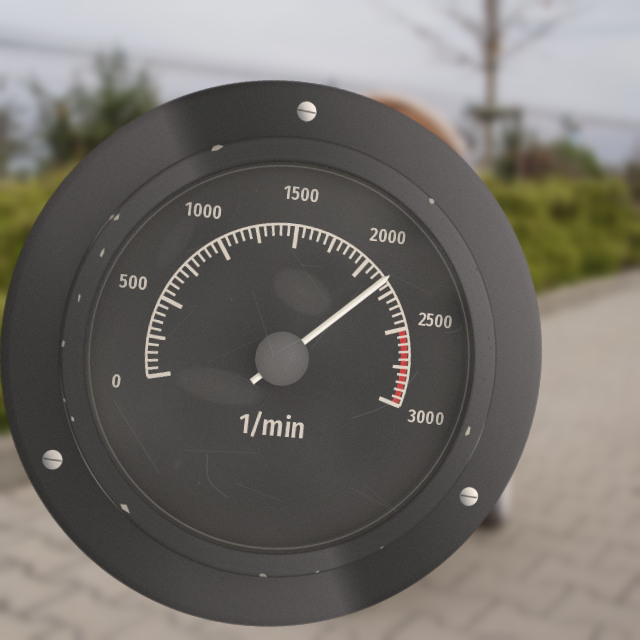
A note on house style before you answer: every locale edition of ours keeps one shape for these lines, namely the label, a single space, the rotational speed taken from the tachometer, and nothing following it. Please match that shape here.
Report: 2150 rpm
